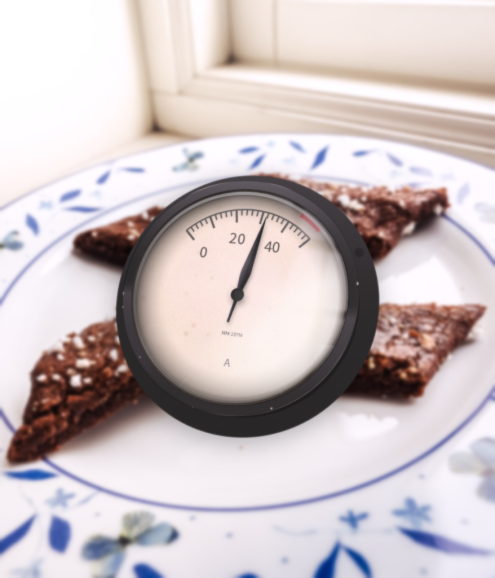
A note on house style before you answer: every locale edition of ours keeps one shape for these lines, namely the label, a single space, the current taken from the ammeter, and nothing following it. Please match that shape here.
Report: 32 A
